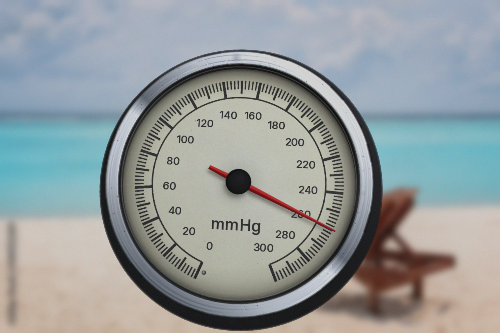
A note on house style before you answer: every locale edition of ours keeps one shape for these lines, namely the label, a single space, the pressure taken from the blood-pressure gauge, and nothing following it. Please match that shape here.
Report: 260 mmHg
